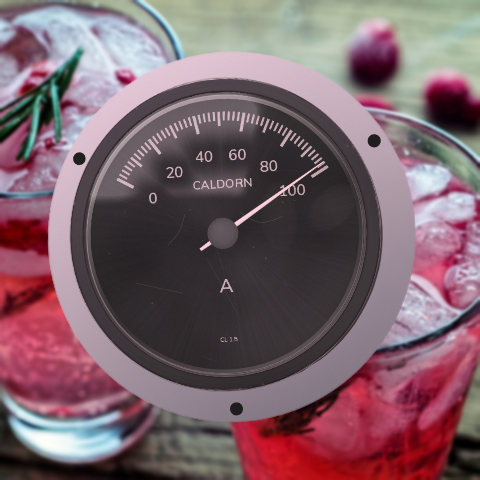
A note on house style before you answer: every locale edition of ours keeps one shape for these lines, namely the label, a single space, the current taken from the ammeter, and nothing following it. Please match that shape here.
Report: 98 A
